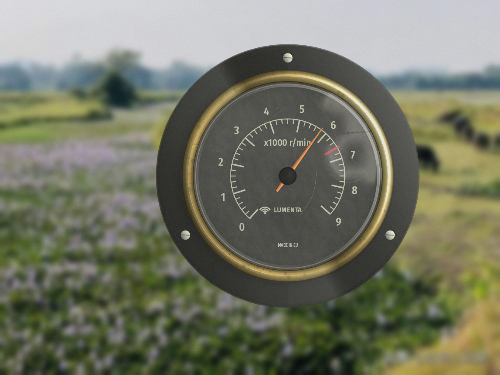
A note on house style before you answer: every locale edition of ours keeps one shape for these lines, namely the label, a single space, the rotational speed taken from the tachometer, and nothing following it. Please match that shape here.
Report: 5800 rpm
